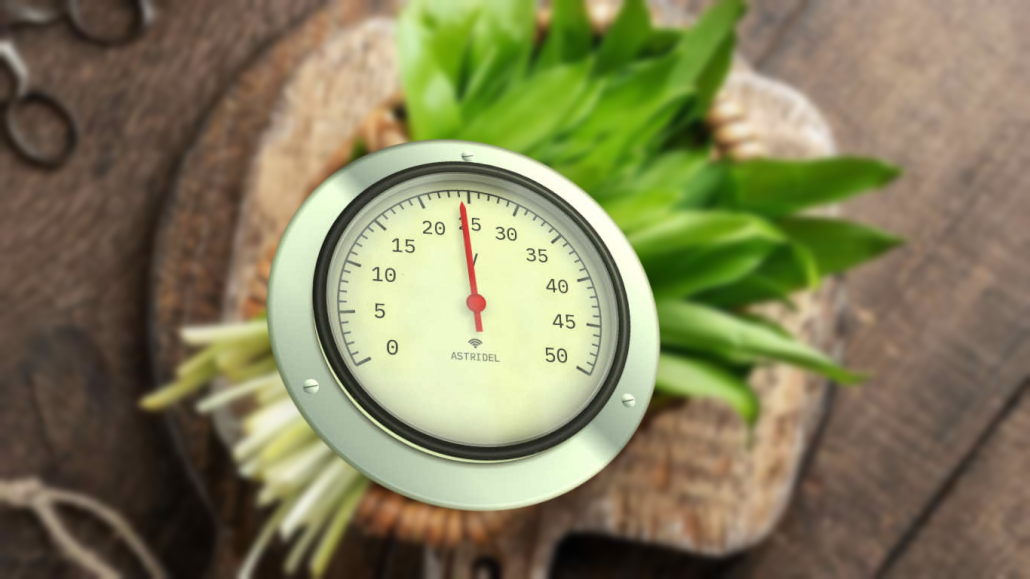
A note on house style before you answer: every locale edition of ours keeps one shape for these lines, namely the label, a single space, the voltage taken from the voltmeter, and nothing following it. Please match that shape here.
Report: 24 V
